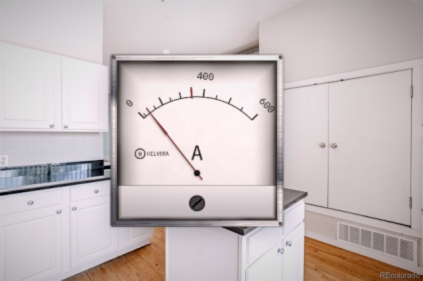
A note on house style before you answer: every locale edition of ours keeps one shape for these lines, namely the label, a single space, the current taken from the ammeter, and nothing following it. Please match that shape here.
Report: 100 A
